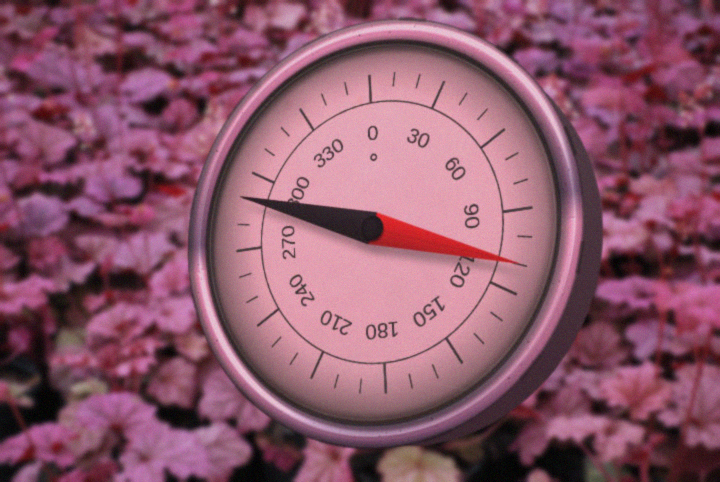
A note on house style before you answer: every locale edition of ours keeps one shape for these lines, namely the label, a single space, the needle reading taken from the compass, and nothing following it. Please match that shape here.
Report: 110 °
